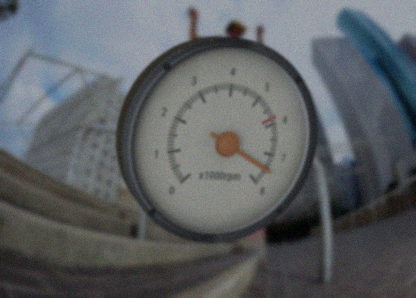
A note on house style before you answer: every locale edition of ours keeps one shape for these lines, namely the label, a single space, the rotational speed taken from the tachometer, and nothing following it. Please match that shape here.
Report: 7500 rpm
